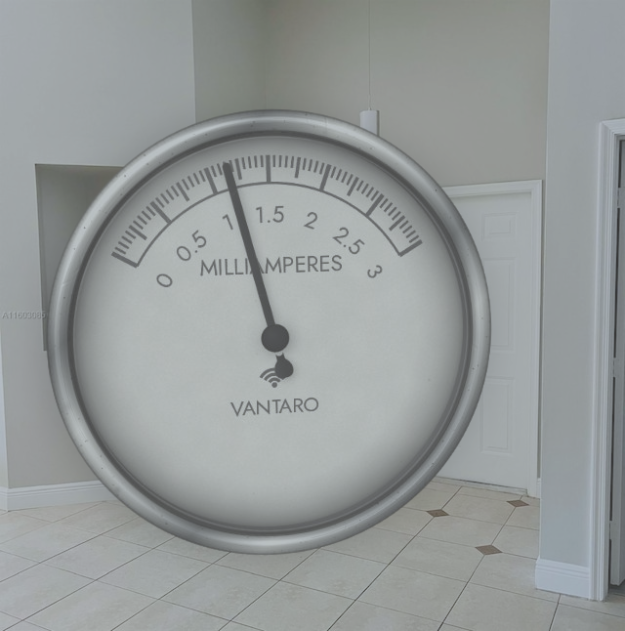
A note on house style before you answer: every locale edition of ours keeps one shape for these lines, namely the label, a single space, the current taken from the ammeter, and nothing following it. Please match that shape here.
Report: 1.15 mA
